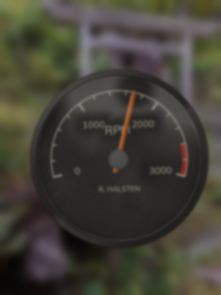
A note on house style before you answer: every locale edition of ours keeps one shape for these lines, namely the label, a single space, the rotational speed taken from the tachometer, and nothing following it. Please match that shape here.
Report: 1700 rpm
